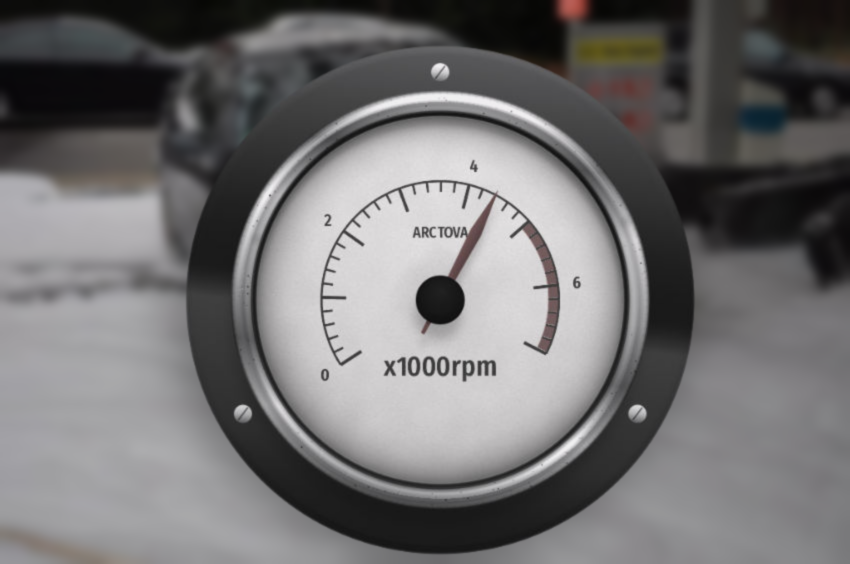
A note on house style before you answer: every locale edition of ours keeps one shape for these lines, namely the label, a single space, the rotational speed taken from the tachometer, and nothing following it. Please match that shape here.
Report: 4400 rpm
